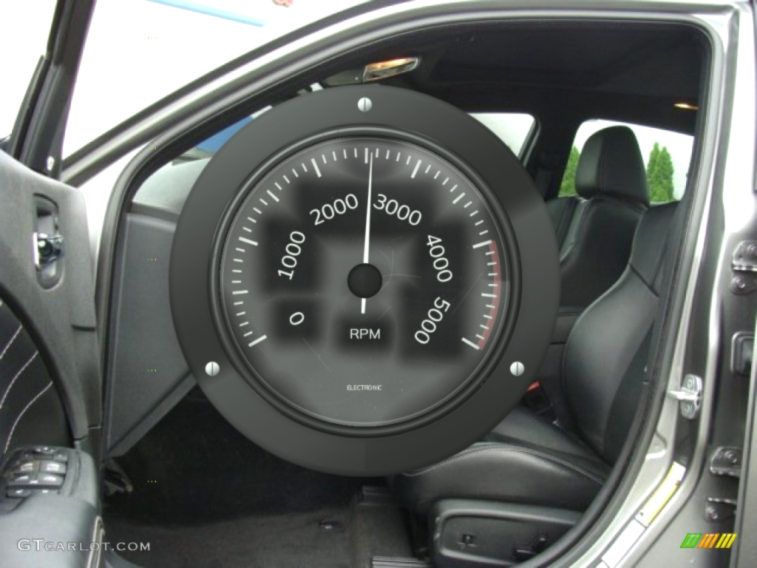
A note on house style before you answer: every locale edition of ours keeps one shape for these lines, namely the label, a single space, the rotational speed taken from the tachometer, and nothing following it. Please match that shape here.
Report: 2550 rpm
